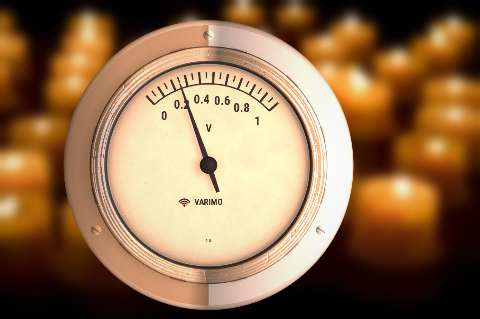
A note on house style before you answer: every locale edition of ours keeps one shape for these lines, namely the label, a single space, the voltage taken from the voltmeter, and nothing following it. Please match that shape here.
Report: 0.25 V
